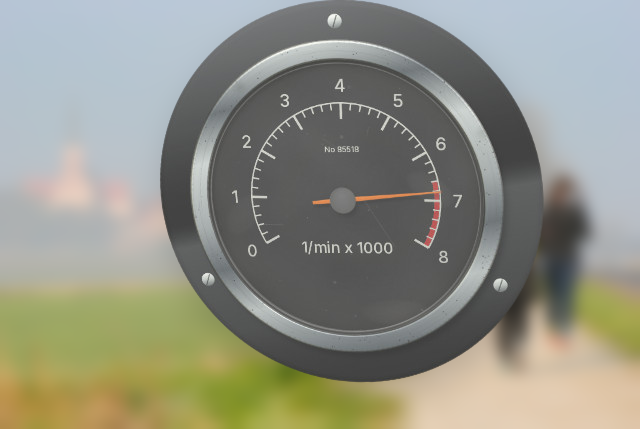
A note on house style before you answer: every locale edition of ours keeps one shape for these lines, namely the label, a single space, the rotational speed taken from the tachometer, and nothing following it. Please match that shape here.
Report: 6800 rpm
